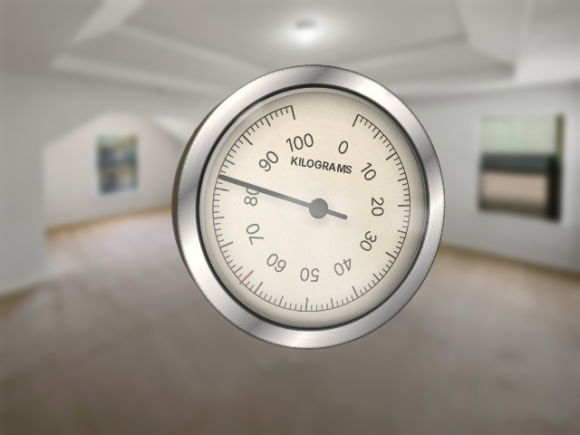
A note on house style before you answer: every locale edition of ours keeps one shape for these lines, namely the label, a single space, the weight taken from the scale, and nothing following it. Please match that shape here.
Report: 82 kg
